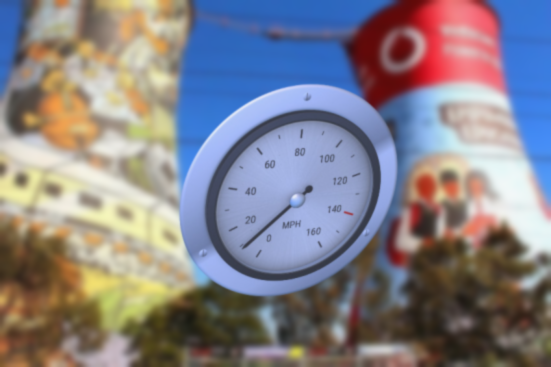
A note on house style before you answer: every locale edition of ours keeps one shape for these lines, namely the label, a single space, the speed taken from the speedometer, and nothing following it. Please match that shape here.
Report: 10 mph
